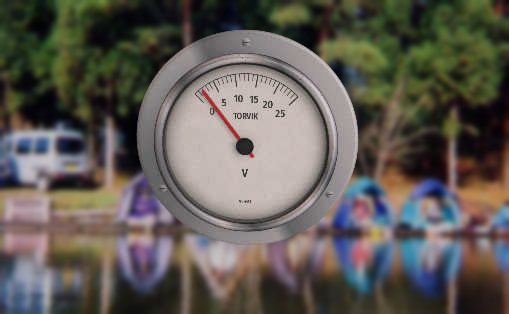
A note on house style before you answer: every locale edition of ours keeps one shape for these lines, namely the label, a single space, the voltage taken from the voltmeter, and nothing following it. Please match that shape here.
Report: 2 V
